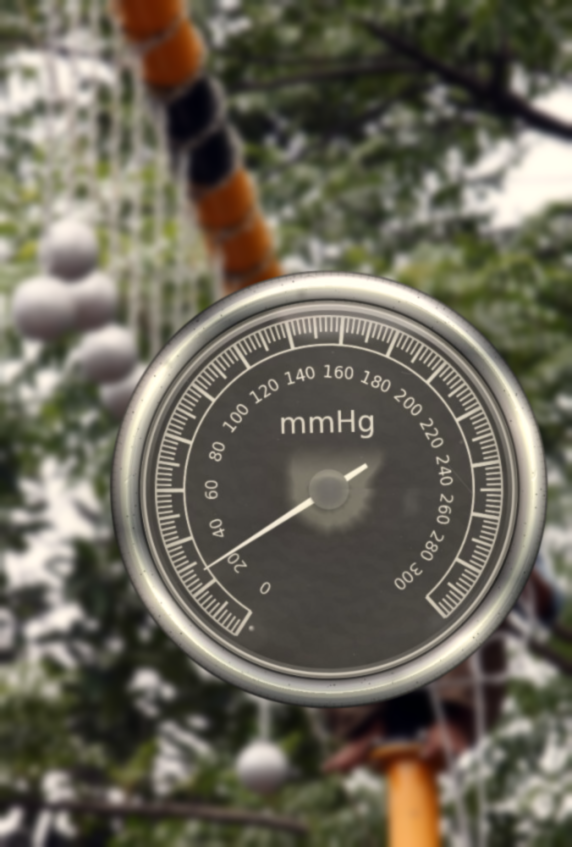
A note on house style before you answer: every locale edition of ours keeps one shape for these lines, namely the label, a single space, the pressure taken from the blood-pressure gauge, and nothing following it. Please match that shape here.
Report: 26 mmHg
